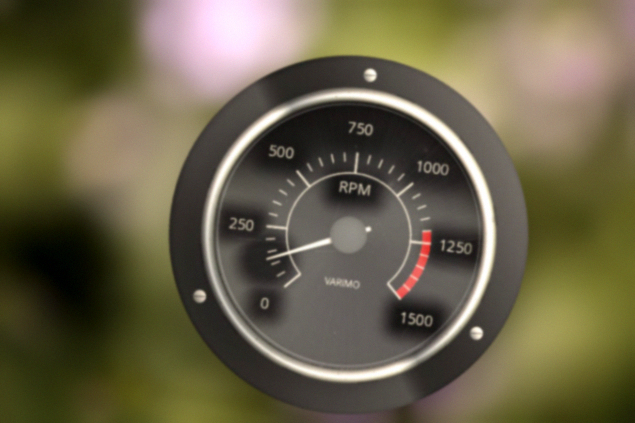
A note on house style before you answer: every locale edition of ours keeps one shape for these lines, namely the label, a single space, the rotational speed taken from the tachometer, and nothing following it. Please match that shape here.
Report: 125 rpm
